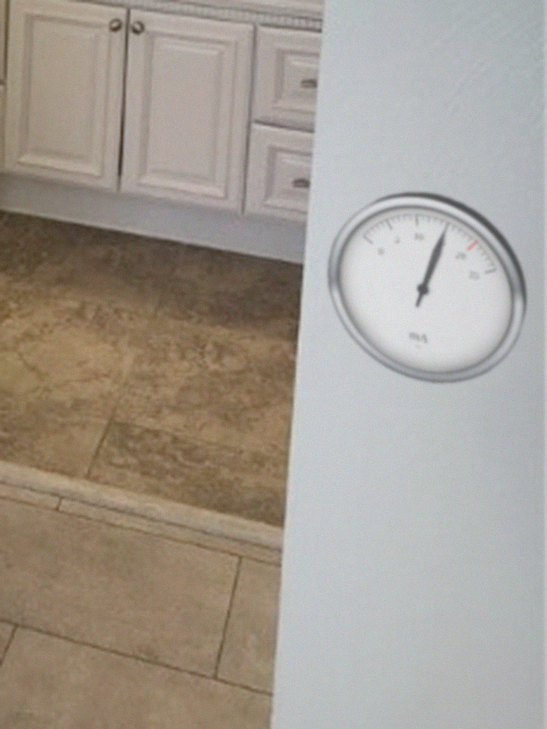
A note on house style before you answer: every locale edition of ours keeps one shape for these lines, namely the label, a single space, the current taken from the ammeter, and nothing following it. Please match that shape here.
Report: 15 mA
